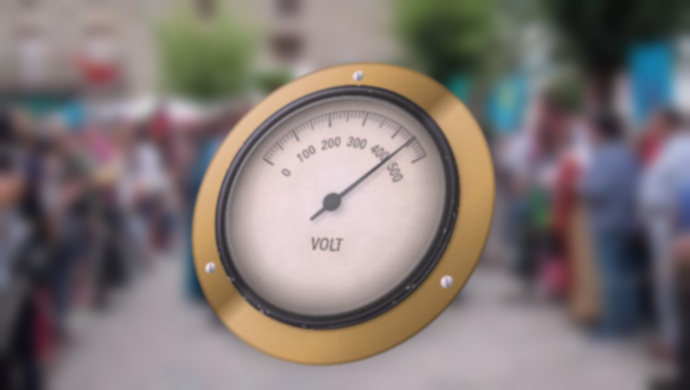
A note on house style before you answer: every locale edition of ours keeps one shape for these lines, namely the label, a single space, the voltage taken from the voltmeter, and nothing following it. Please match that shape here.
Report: 450 V
